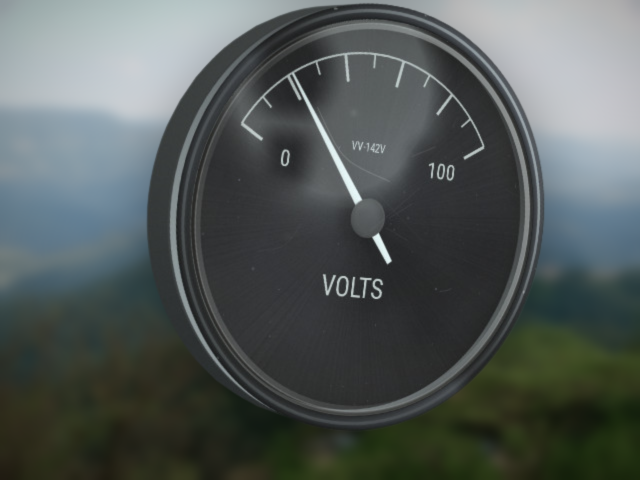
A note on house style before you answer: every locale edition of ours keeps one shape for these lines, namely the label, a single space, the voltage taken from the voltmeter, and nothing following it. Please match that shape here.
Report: 20 V
